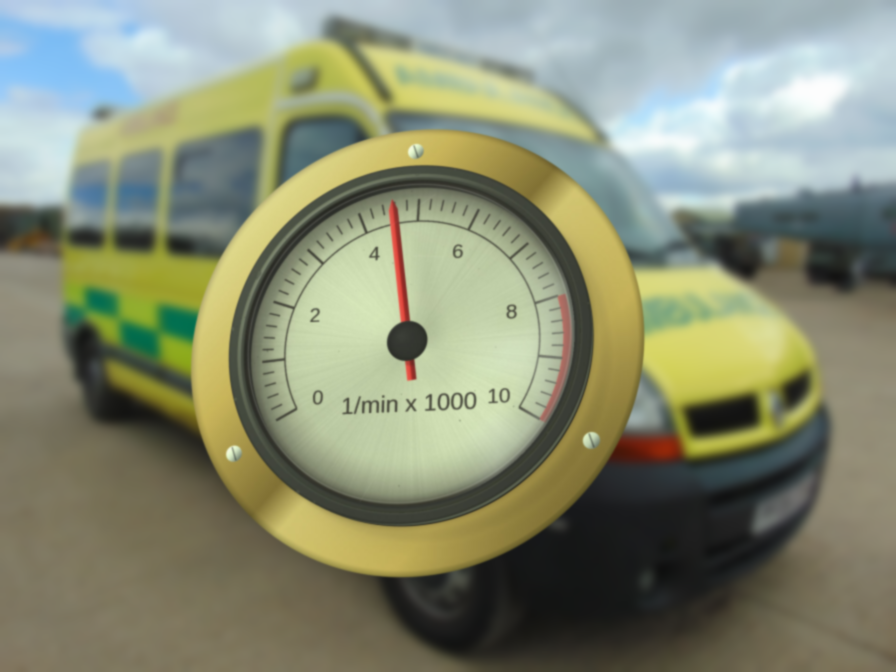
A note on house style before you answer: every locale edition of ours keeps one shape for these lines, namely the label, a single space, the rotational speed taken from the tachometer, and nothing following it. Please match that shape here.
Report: 4600 rpm
